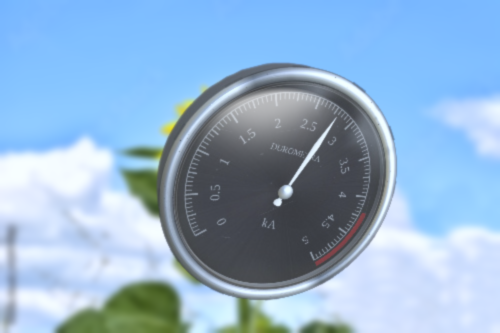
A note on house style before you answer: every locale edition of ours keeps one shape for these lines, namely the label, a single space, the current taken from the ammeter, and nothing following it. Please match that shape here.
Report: 2.75 kA
